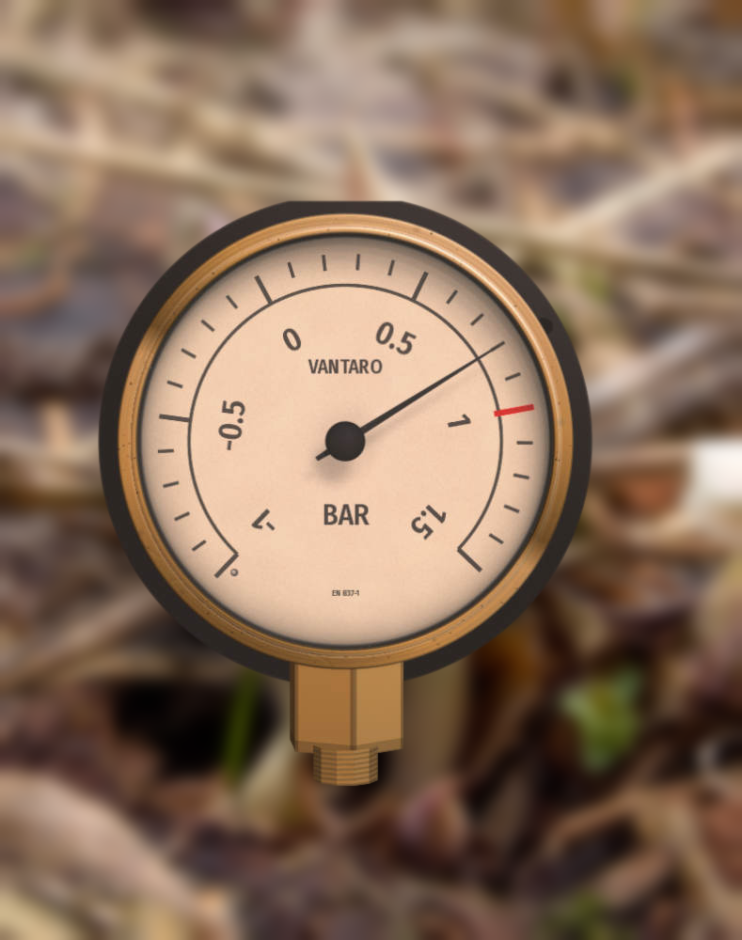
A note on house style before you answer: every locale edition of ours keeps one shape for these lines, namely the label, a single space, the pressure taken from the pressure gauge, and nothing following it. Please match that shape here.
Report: 0.8 bar
